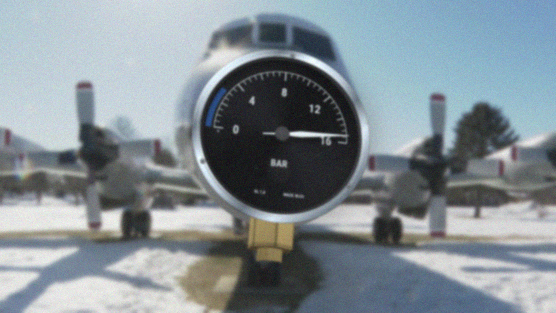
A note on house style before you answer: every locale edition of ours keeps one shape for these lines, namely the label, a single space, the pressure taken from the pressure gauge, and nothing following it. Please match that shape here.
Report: 15.5 bar
